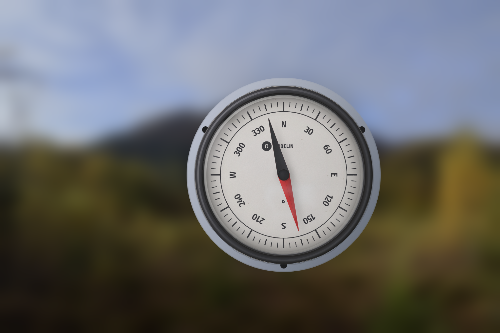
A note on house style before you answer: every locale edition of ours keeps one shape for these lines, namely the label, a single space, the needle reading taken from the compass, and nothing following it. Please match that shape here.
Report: 165 °
